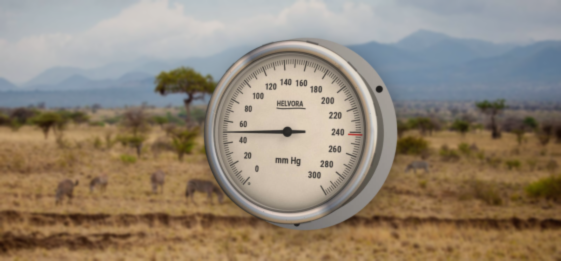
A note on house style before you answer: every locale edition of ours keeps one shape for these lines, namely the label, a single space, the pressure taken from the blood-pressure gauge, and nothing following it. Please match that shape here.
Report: 50 mmHg
